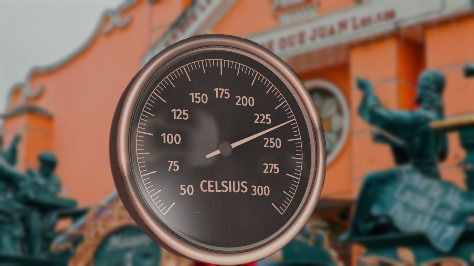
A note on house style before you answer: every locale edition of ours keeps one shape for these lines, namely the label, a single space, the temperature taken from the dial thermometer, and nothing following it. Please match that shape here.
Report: 237.5 °C
